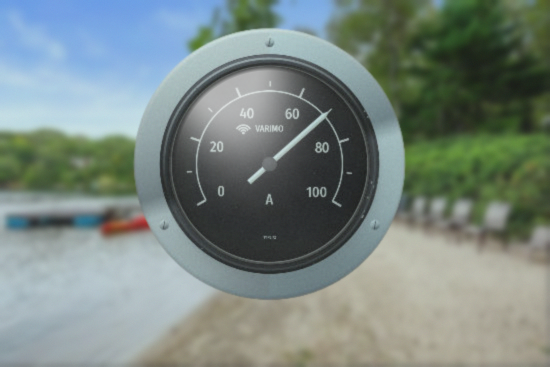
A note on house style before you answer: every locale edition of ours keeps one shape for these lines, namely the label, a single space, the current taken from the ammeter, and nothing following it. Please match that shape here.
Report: 70 A
